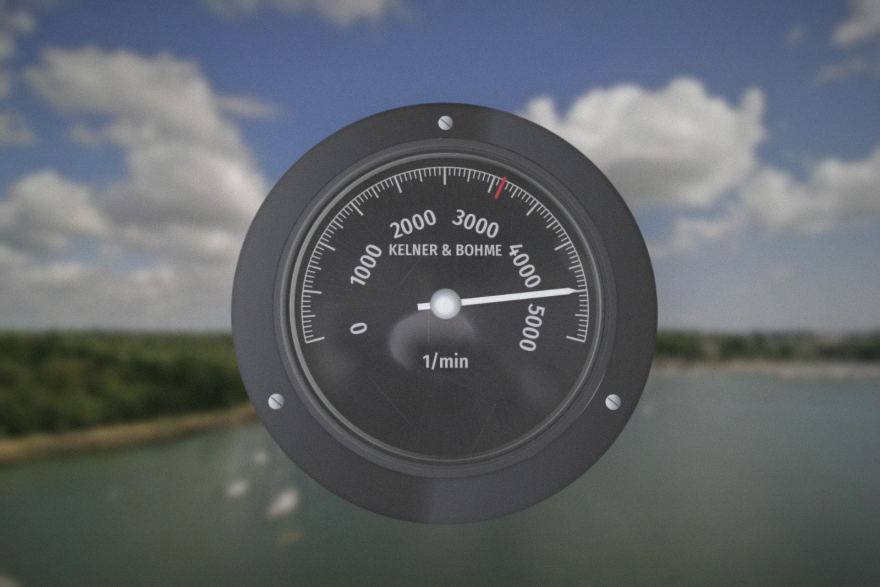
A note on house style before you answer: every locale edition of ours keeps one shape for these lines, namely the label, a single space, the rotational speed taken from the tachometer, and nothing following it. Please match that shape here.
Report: 4500 rpm
